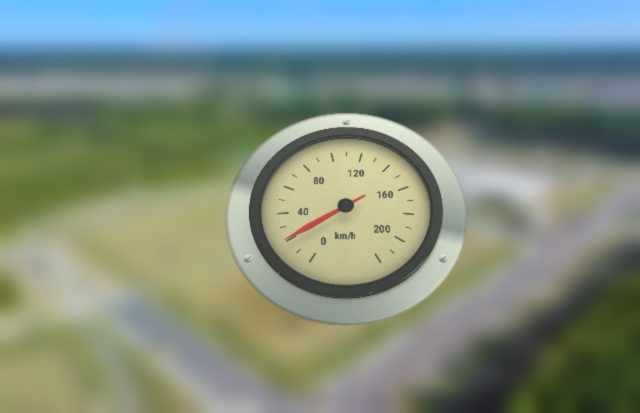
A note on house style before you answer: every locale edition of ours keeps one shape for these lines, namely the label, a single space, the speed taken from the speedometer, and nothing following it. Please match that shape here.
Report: 20 km/h
